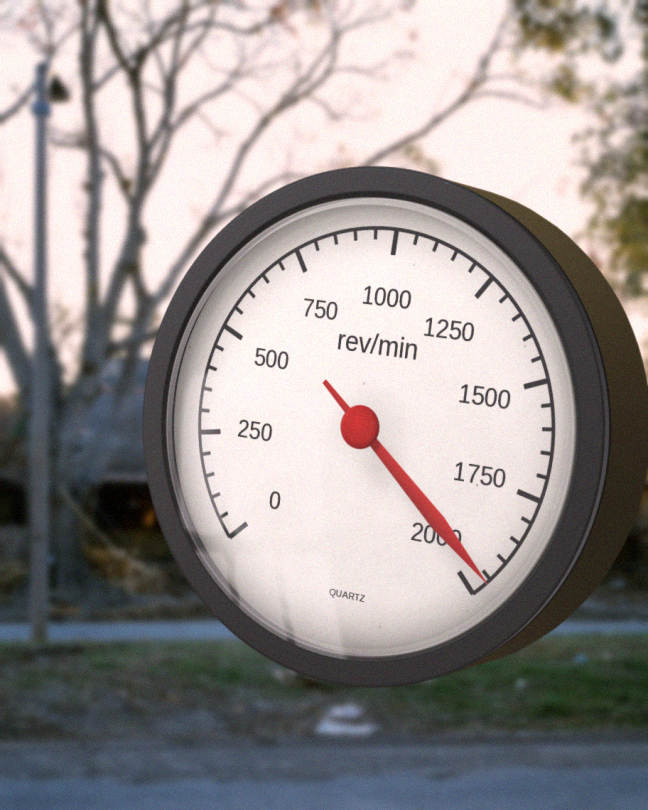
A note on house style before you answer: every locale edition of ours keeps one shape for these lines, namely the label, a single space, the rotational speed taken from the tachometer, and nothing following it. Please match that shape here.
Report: 1950 rpm
